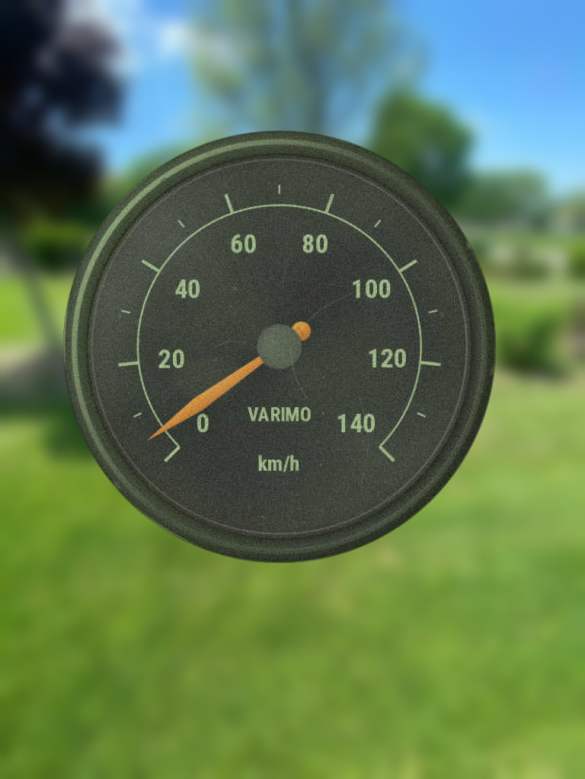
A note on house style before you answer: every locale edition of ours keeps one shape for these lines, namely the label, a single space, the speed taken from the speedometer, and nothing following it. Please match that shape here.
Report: 5 km/h
